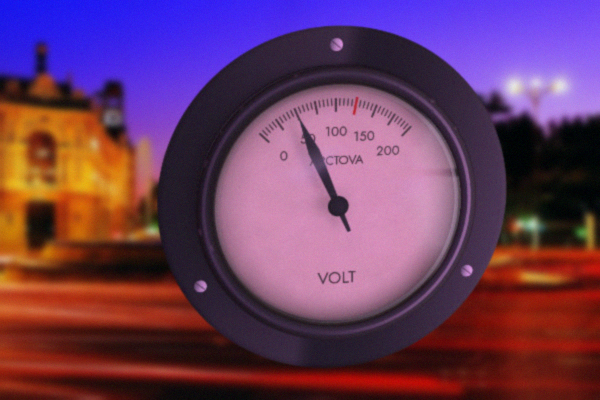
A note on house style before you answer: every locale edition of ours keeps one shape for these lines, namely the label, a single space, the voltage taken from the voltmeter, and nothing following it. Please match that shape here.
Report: 50 V
